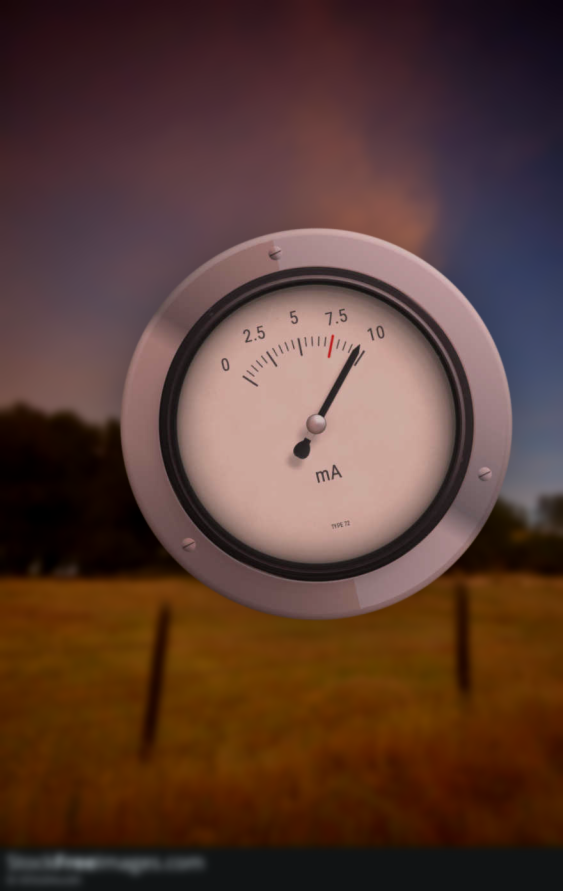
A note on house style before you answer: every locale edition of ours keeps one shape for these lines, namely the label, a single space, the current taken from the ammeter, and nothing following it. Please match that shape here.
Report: 9.5 mA
